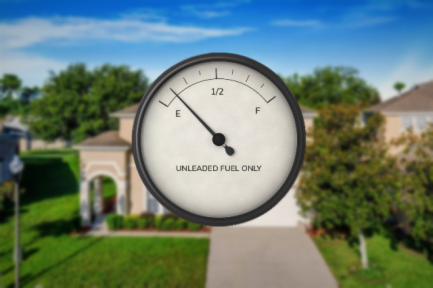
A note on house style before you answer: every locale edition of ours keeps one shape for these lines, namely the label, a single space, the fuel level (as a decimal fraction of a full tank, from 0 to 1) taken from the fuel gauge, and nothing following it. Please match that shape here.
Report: 0.125
